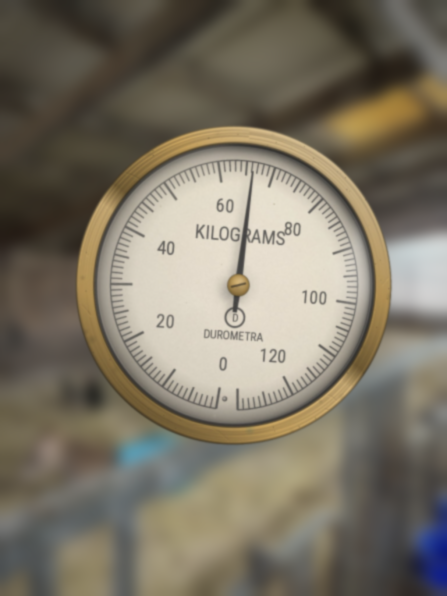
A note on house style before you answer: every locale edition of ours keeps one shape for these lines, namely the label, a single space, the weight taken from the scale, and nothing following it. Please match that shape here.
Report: 66 kg
